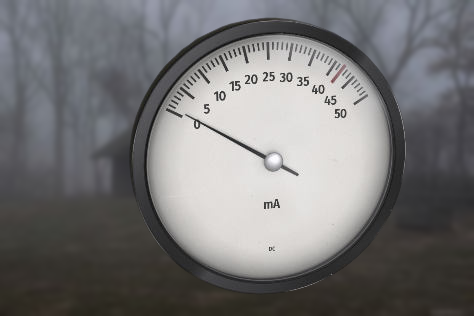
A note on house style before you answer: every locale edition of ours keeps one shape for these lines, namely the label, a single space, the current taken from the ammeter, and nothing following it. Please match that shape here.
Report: 1 mA
